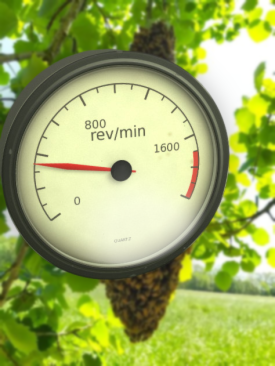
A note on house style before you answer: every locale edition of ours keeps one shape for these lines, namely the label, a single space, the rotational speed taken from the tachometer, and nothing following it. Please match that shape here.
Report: 350 rpm
